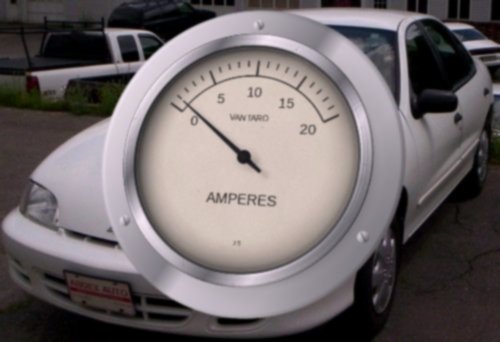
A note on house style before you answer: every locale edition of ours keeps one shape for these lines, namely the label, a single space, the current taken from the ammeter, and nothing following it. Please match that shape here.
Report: 1 A
